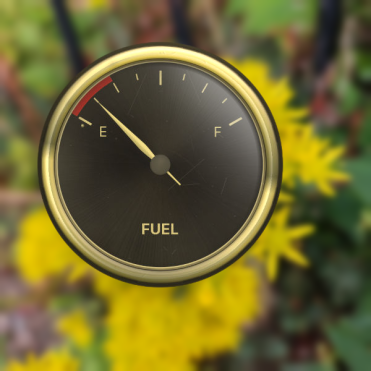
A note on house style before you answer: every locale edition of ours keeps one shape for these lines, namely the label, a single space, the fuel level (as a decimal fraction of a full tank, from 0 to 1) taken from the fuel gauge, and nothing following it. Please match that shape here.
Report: 0.125
